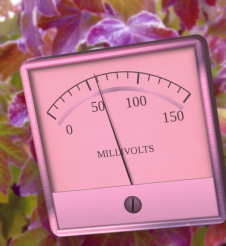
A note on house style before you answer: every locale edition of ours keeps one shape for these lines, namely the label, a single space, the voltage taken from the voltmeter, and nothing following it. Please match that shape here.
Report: 60 mV
